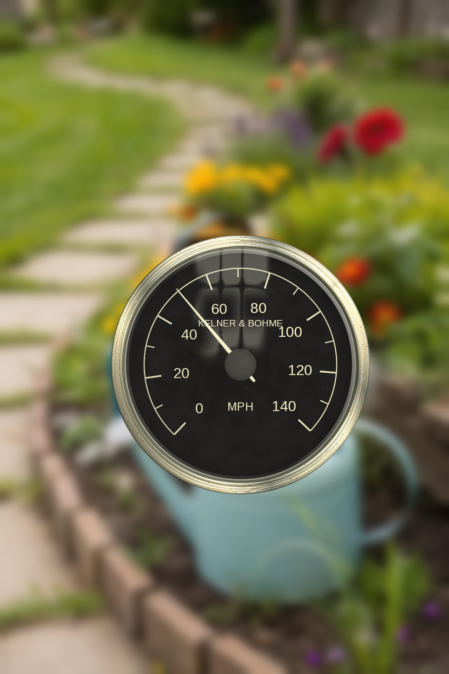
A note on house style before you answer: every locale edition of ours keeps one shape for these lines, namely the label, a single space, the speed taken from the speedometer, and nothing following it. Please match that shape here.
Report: 50 mph
